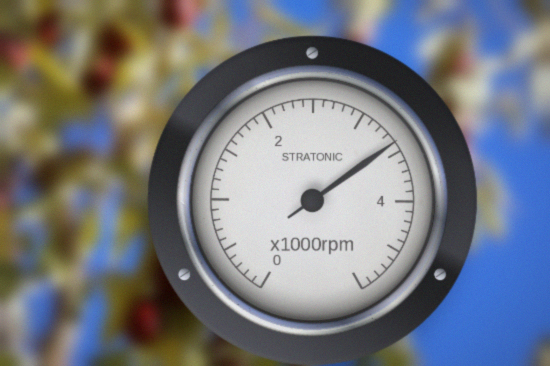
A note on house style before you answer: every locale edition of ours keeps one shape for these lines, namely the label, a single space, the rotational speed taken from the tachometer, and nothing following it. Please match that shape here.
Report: 3400 rpm
